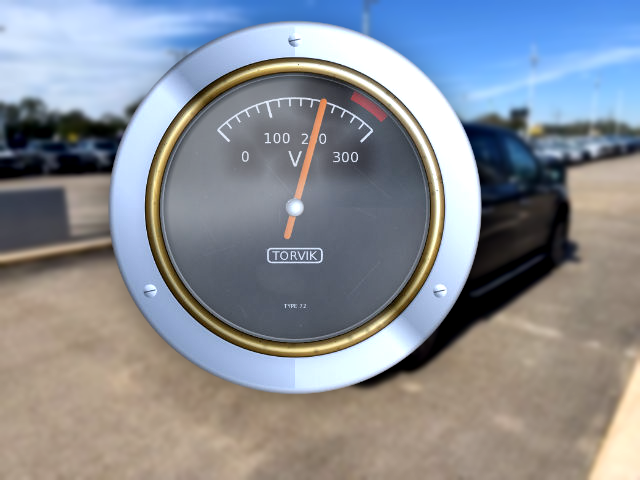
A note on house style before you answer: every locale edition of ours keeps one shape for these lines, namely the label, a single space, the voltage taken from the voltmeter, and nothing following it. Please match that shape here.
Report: 200 V
